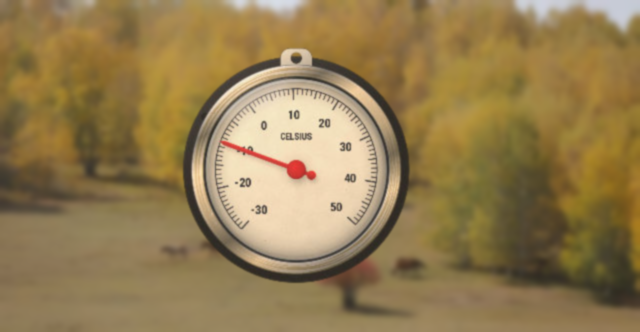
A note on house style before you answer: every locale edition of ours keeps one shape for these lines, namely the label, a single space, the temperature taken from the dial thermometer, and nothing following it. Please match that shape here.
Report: -10 °C
